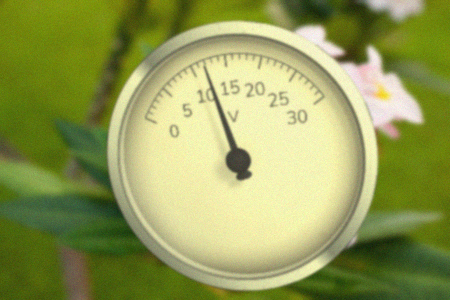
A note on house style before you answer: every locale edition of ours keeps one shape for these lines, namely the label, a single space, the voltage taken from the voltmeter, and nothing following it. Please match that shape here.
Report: 12 V
